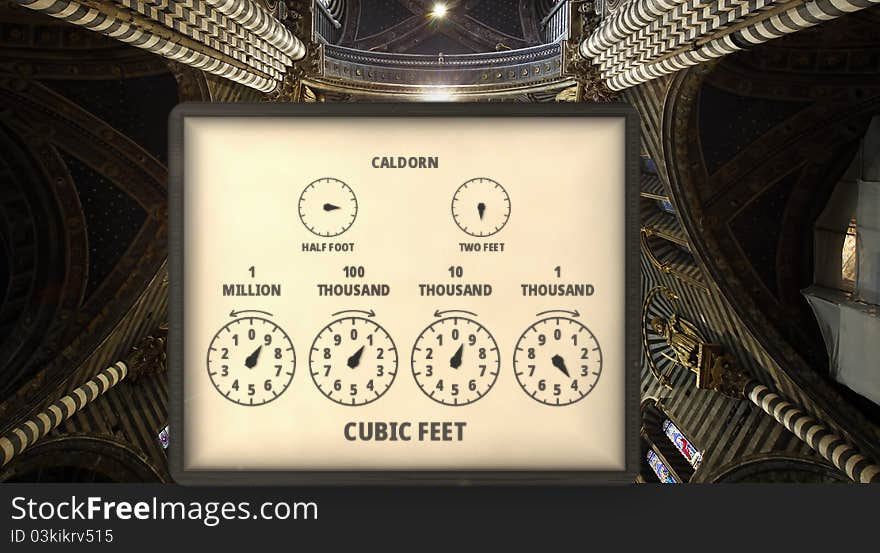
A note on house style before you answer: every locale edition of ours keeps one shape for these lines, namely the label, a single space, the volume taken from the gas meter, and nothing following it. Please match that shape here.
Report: 909400 ft³
